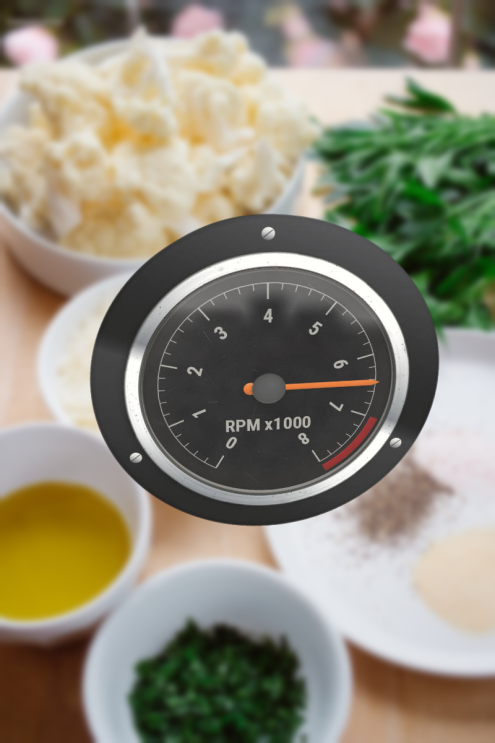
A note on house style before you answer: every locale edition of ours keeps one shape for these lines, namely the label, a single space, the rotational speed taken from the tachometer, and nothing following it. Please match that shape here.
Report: 6400 rpm
